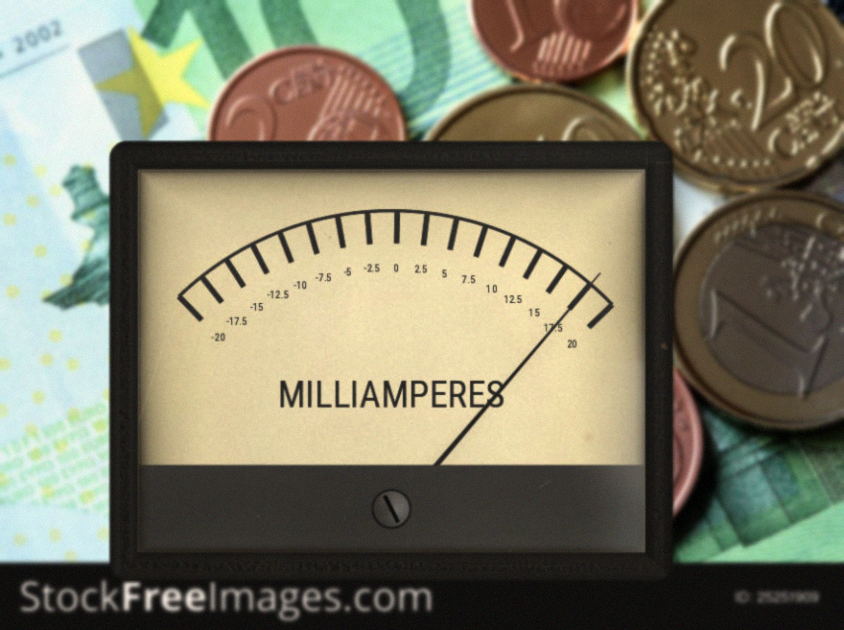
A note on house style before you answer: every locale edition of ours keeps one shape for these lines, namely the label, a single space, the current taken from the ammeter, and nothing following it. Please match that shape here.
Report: 17.5 mA
